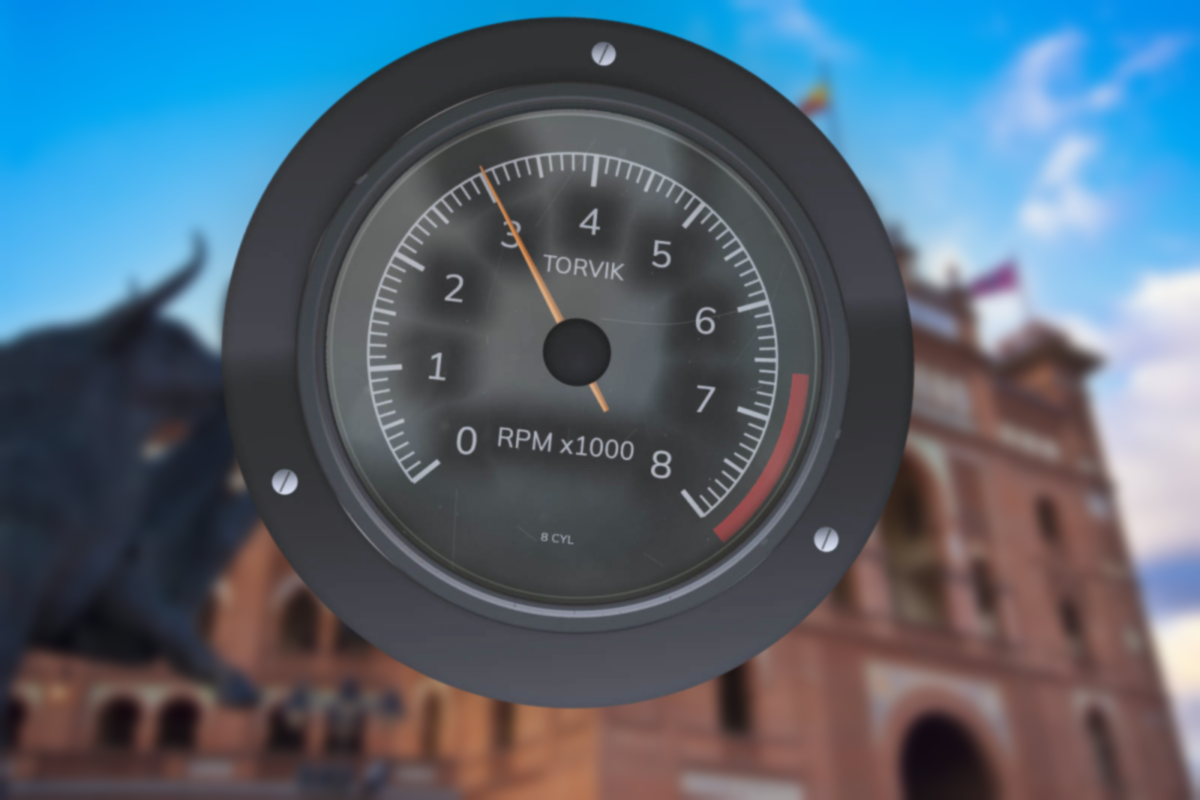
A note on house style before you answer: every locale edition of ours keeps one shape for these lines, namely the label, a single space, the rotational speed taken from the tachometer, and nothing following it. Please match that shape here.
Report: 3000 rpm
